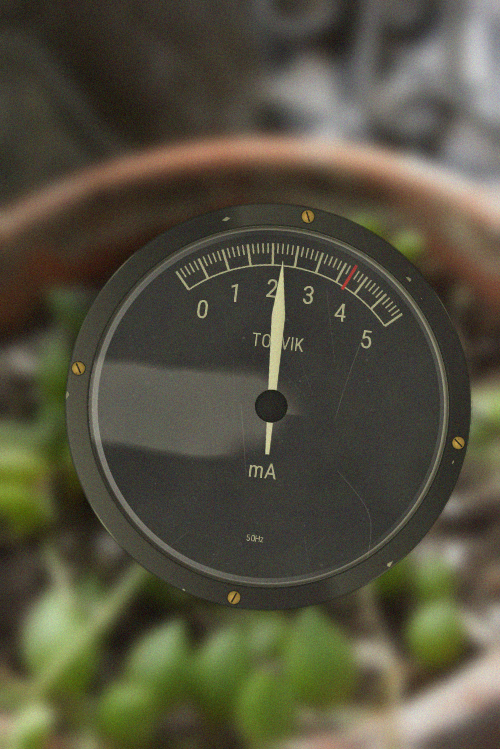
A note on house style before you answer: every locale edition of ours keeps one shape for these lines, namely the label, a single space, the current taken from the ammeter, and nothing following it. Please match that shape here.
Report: 2.2 mA
